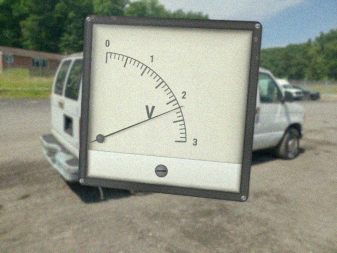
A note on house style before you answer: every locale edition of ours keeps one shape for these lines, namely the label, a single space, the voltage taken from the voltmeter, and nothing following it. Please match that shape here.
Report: 2.2 V
